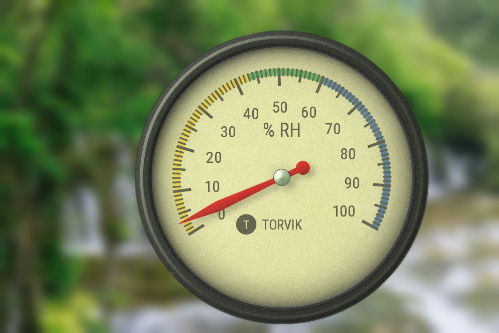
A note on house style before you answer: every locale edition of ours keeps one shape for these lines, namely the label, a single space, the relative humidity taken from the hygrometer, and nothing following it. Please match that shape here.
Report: 3 %
